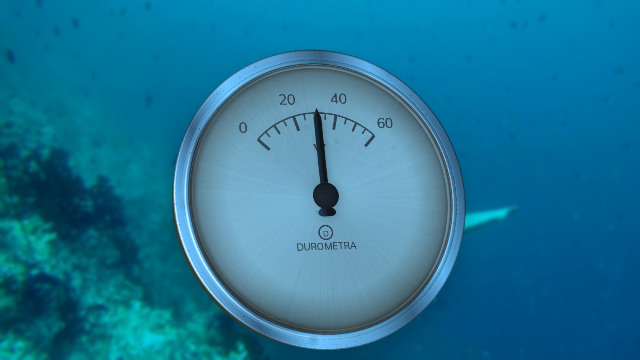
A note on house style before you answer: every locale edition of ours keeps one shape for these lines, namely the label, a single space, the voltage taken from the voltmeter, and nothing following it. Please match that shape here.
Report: 30 V
